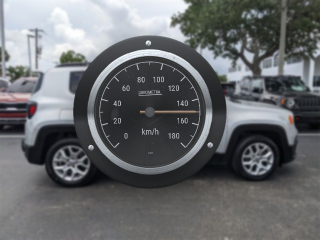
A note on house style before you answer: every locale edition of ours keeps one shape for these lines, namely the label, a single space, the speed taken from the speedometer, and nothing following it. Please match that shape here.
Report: 150 km/h
